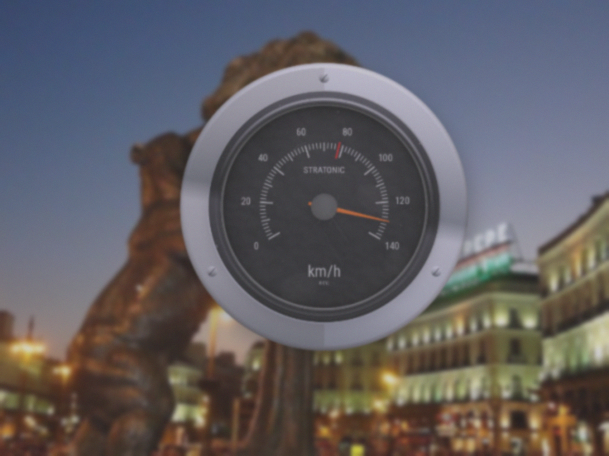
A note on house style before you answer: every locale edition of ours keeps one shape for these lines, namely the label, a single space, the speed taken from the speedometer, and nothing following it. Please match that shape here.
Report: 130 km/h
